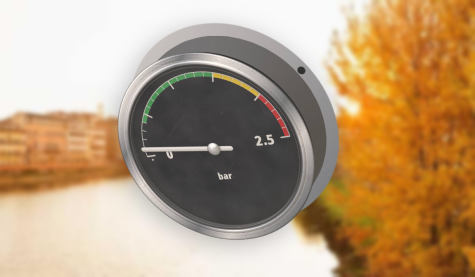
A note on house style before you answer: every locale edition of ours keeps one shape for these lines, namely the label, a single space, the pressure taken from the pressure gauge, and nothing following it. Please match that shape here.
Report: 0.1 bar
